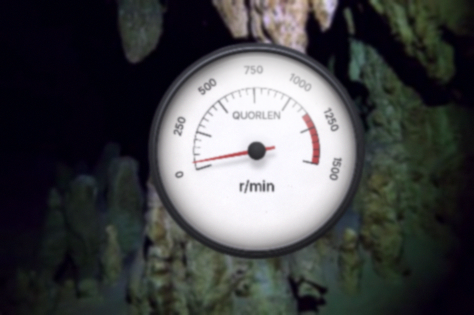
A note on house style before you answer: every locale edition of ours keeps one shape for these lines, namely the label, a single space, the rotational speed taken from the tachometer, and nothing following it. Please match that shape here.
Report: 50 rpm
